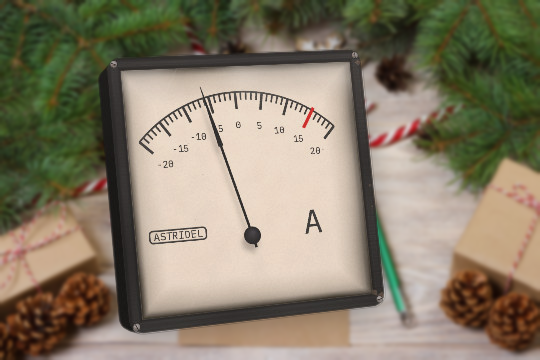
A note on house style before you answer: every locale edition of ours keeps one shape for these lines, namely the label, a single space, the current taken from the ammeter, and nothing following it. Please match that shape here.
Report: -6 A
